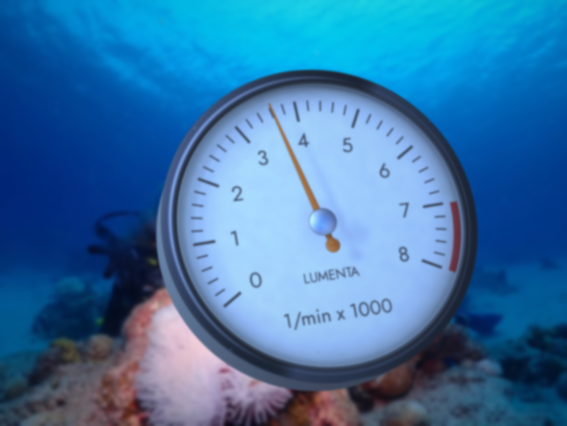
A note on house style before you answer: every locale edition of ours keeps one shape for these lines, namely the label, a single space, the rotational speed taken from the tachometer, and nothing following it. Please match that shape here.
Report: 3600 rpm
